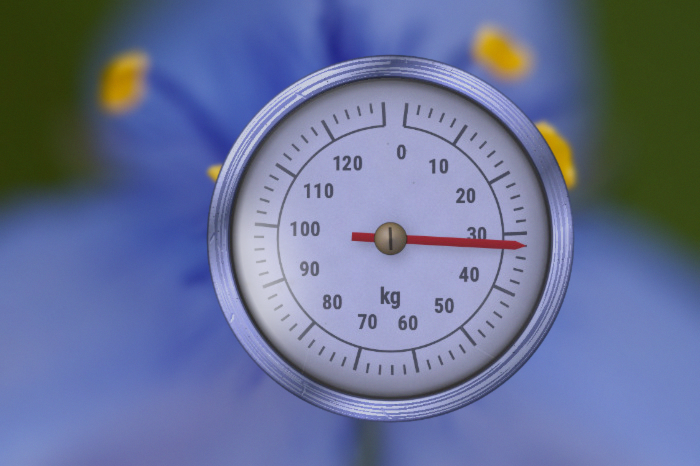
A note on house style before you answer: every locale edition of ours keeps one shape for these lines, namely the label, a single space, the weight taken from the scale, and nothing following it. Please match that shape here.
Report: 32 kg
